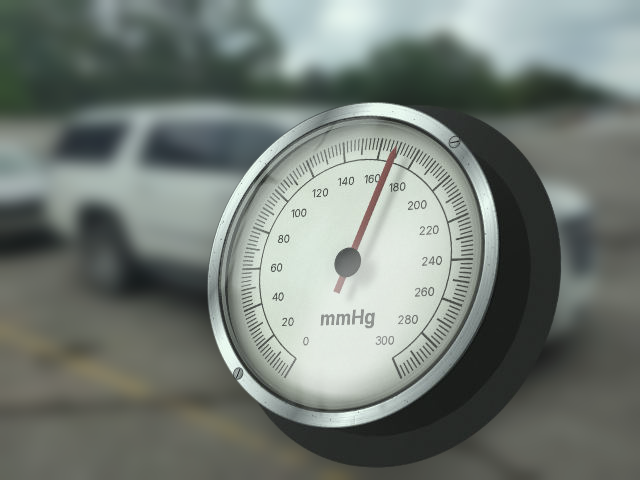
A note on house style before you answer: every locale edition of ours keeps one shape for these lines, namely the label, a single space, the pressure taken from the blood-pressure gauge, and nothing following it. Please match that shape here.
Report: 170 mmHg
